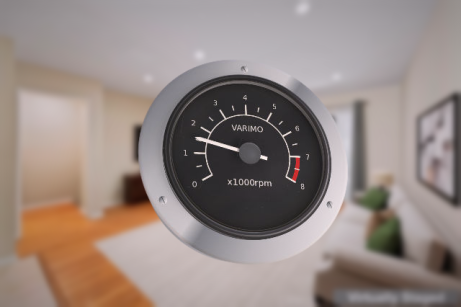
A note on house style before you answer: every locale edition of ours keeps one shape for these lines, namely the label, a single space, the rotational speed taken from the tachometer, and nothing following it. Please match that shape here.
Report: 1500 rpm
